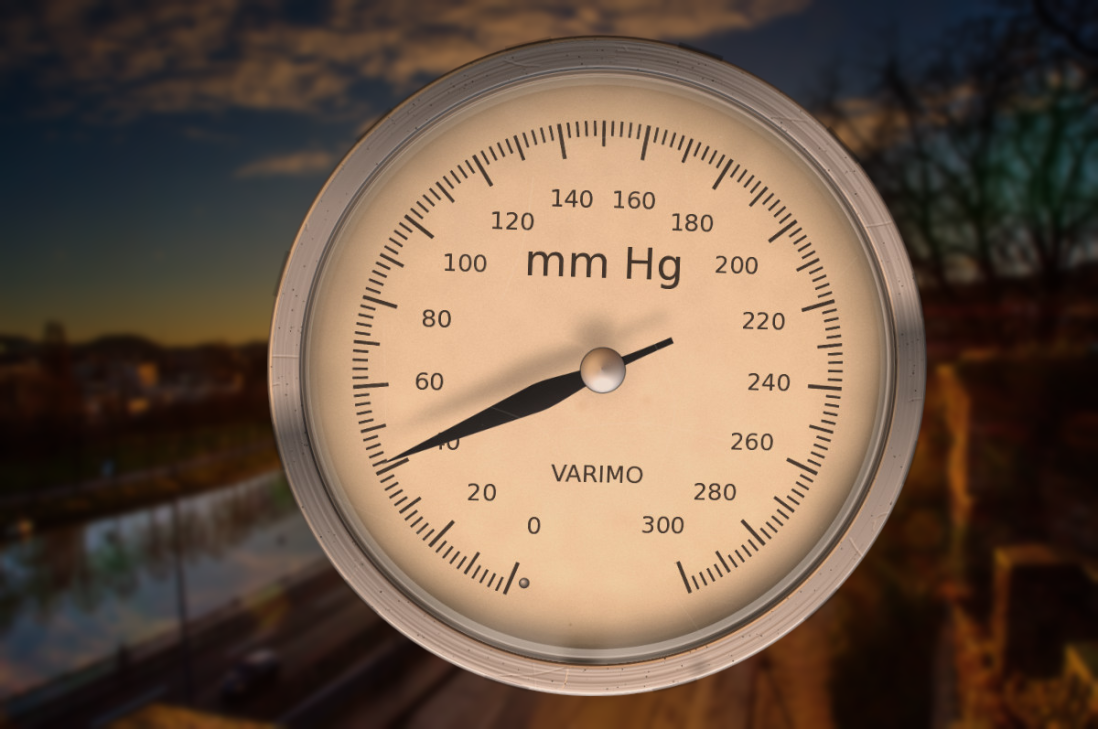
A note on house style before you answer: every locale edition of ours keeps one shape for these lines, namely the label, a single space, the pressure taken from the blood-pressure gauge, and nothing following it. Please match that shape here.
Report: 42 mmHg
